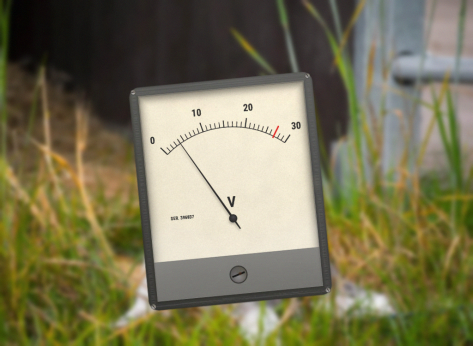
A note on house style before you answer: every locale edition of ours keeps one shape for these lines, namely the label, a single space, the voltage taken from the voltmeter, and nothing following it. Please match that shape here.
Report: 4 V
